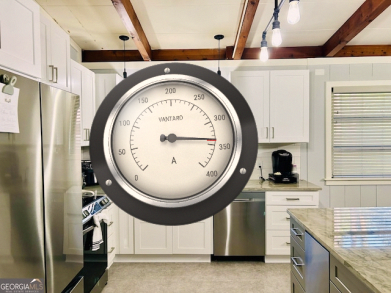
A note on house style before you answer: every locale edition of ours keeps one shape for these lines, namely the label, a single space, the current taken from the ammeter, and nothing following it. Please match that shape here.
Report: 340 A
